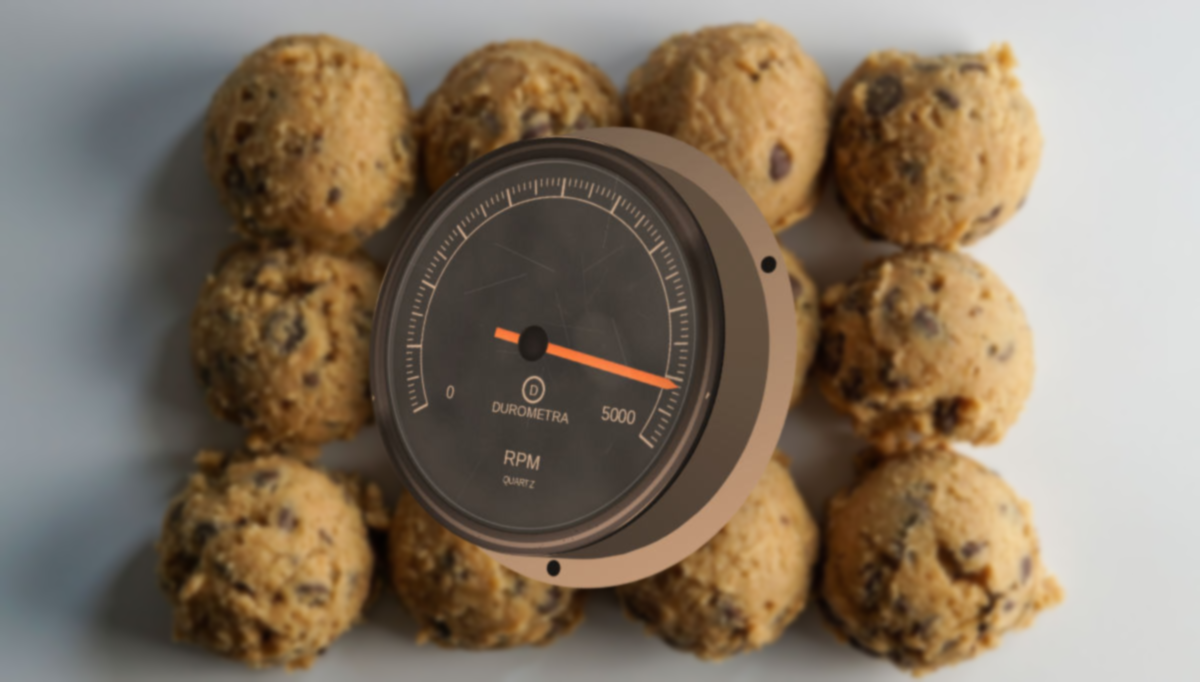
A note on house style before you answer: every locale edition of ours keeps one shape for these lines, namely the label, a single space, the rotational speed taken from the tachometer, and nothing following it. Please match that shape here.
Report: 4550 rpm
